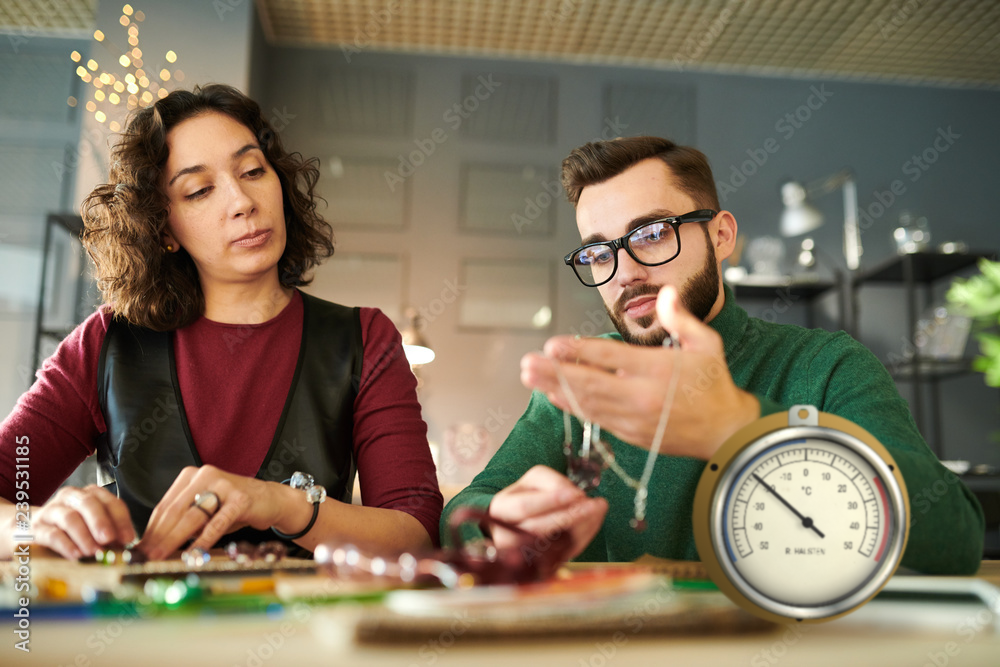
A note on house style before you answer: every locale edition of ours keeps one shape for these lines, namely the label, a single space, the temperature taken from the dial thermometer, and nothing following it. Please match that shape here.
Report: -20 °C
